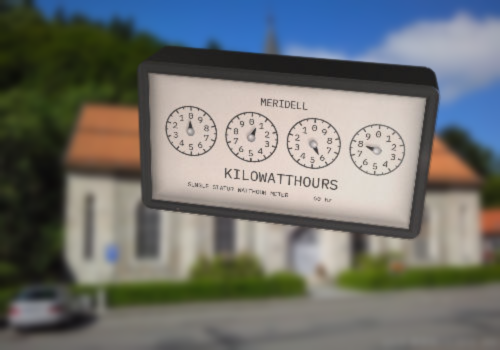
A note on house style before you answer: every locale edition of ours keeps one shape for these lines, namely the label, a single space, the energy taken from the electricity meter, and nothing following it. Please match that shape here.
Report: 58 kWh
